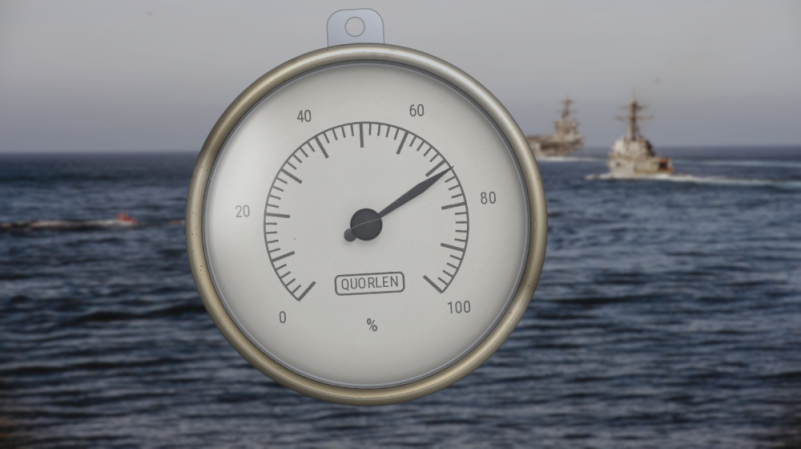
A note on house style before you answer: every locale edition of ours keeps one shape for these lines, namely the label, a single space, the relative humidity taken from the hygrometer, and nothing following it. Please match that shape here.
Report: 72 %
